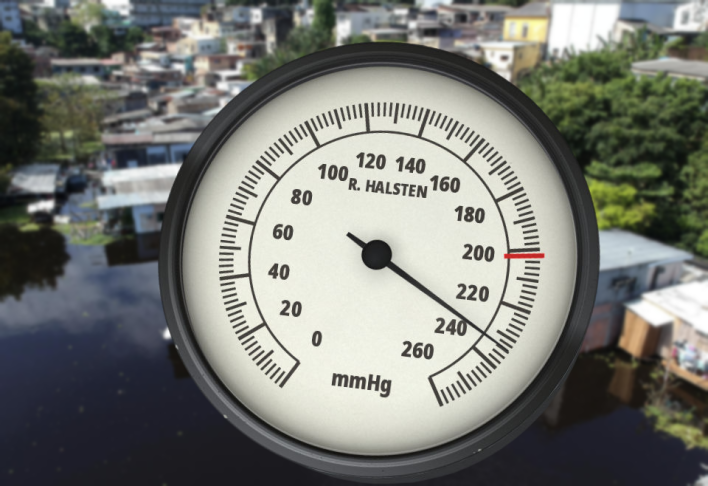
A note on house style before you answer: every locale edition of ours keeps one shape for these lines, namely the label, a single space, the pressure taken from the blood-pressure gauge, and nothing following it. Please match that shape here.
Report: 234 mmHg
